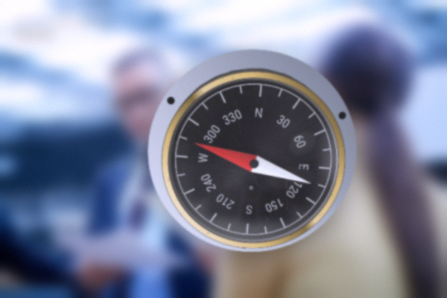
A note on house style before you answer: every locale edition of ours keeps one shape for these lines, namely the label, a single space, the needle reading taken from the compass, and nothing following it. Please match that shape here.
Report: 285 °
